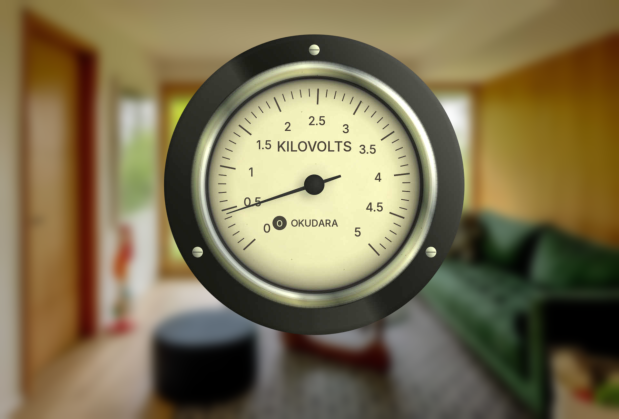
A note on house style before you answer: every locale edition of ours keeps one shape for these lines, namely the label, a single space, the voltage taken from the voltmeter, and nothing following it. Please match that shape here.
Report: 0.45 kV
